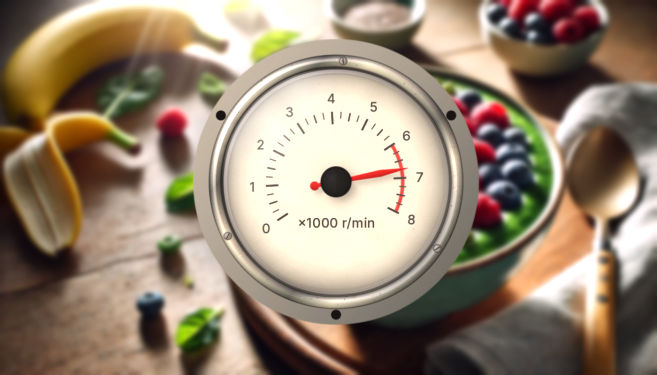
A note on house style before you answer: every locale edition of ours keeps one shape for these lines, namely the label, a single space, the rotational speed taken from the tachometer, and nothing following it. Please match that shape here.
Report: 6750 rpm
